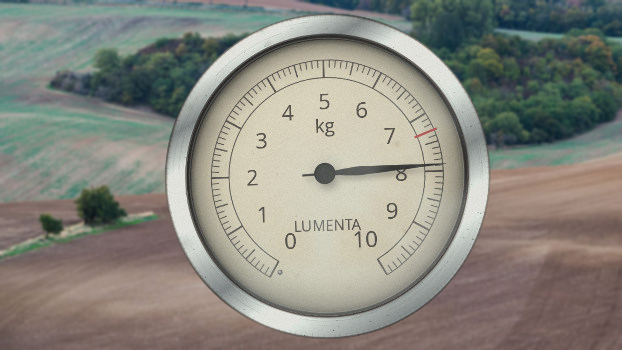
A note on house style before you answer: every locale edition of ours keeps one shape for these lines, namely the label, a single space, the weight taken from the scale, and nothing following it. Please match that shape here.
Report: 7.9 kg
